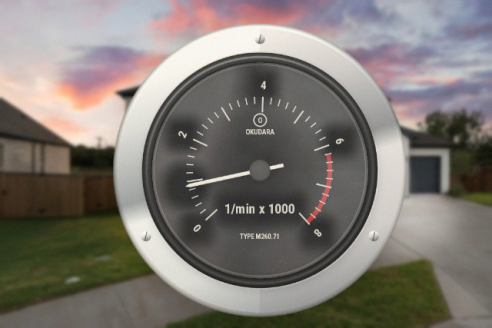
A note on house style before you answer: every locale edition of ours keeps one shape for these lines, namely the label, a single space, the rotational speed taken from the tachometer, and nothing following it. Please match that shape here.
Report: 900 rpm
